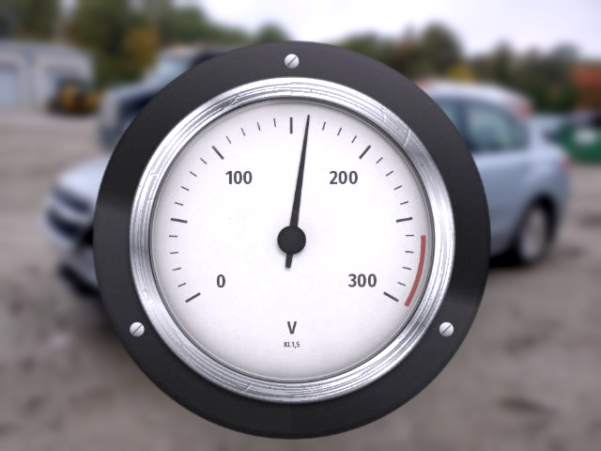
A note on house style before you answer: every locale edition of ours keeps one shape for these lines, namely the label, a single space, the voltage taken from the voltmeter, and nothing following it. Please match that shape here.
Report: 160 V
